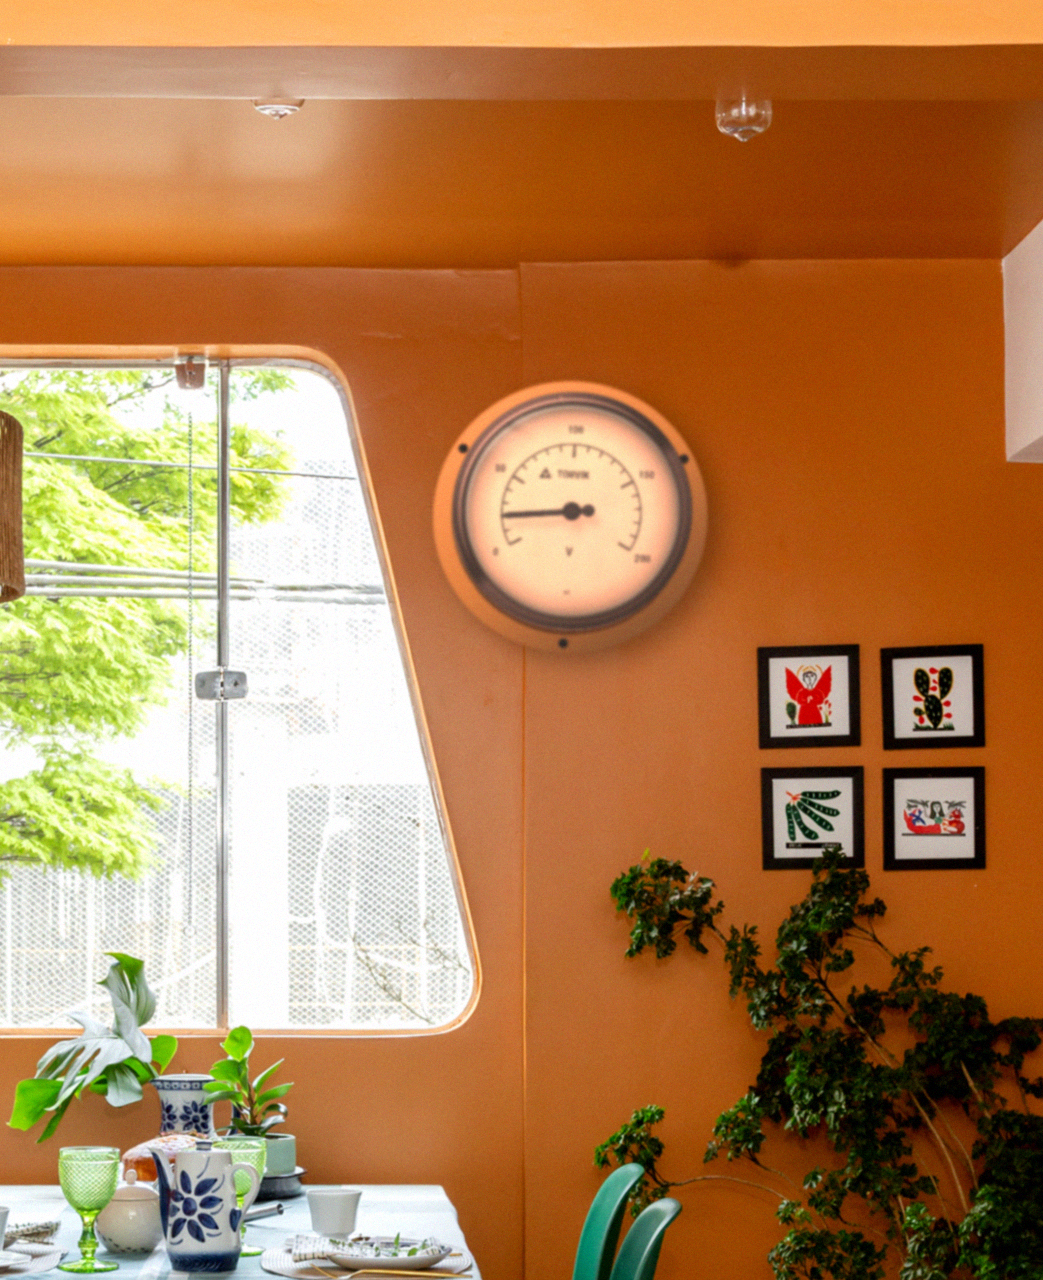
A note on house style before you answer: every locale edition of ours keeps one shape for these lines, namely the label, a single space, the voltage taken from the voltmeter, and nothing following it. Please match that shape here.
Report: 20 V
